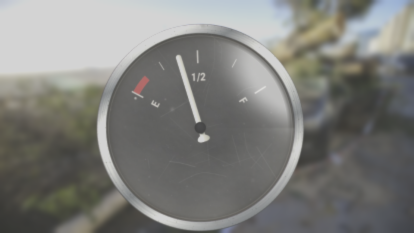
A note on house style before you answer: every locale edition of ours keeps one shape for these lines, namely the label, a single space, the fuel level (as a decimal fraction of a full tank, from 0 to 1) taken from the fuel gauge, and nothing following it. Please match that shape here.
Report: 0.375
